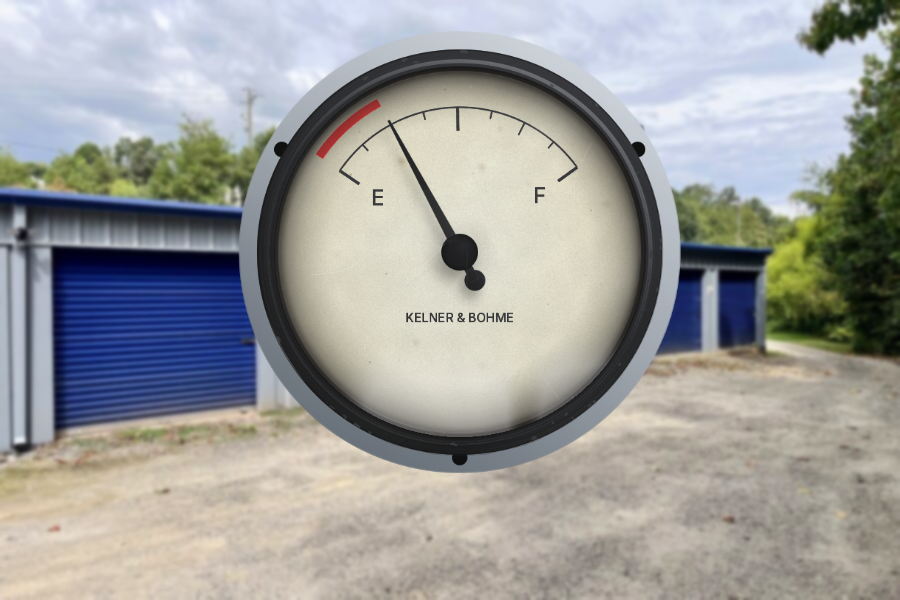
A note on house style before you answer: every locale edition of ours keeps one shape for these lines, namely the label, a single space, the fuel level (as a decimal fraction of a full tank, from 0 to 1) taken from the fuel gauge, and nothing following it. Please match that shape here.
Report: 0.25
